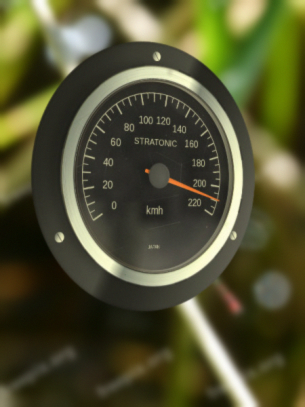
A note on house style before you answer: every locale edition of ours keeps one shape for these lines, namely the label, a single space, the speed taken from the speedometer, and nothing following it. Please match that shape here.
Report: 210 km/h
